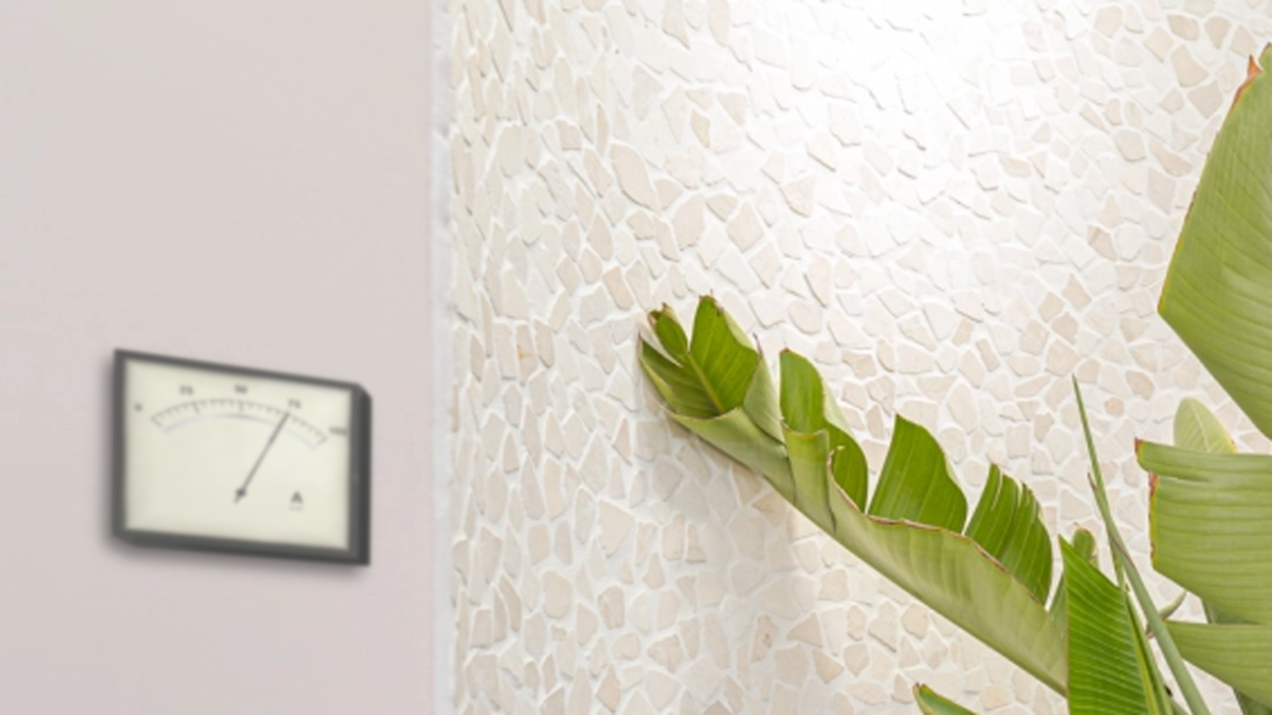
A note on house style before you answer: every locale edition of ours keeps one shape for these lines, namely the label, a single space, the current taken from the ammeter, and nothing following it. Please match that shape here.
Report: 75 A
